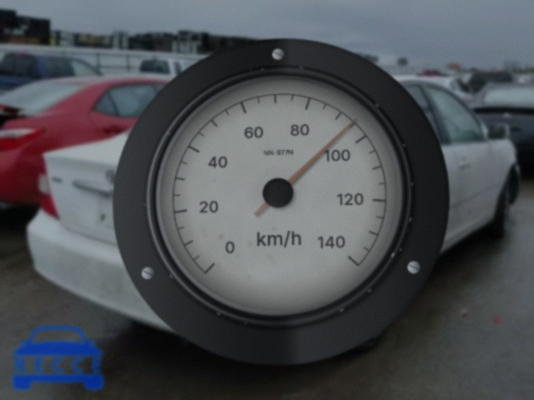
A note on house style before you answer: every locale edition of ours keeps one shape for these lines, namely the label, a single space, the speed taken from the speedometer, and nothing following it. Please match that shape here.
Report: 95 km/h
